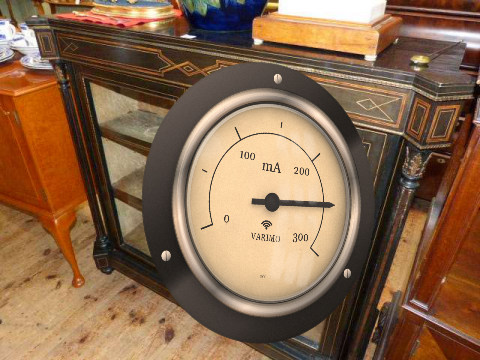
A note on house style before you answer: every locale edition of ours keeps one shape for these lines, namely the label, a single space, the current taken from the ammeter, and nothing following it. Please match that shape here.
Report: 250 mA
